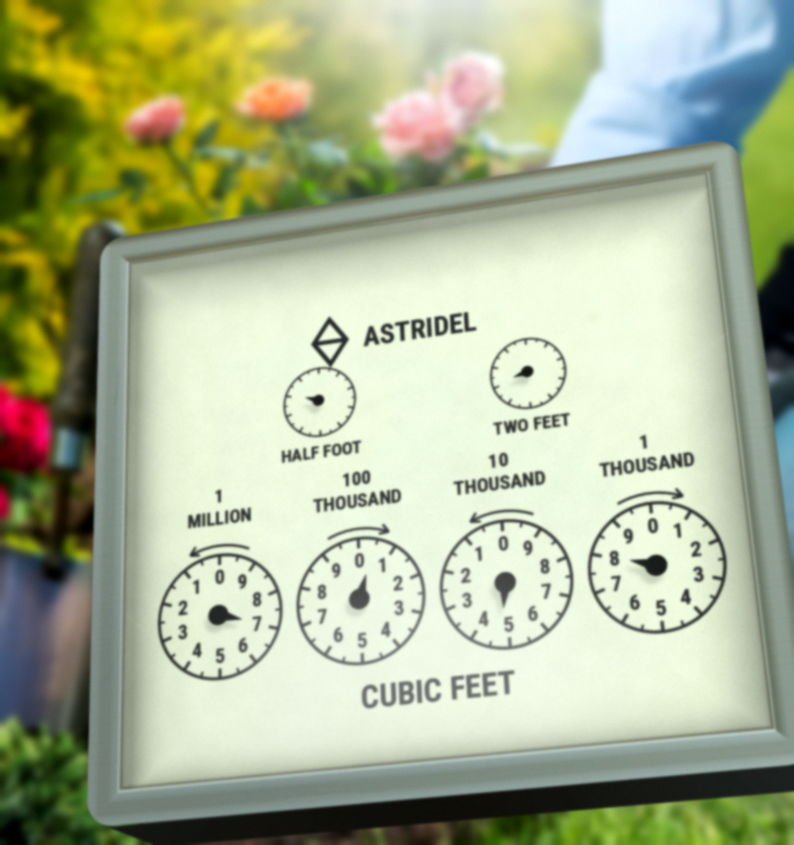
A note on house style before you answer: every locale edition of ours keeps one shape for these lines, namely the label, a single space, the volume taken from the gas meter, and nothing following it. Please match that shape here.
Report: 704800 ft³
